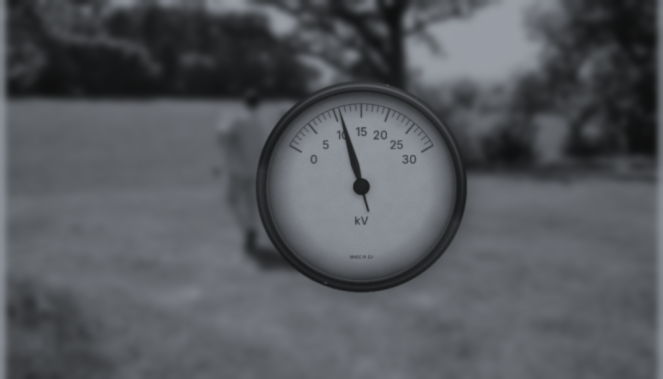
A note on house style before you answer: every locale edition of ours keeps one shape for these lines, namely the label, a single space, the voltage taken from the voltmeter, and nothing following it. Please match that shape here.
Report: 11 kV
